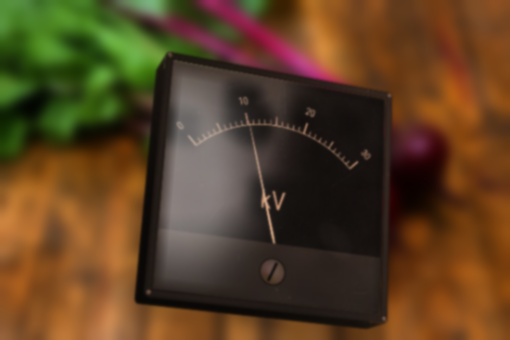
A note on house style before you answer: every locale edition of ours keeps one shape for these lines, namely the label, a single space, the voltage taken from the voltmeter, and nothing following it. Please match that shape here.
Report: 10 kV
